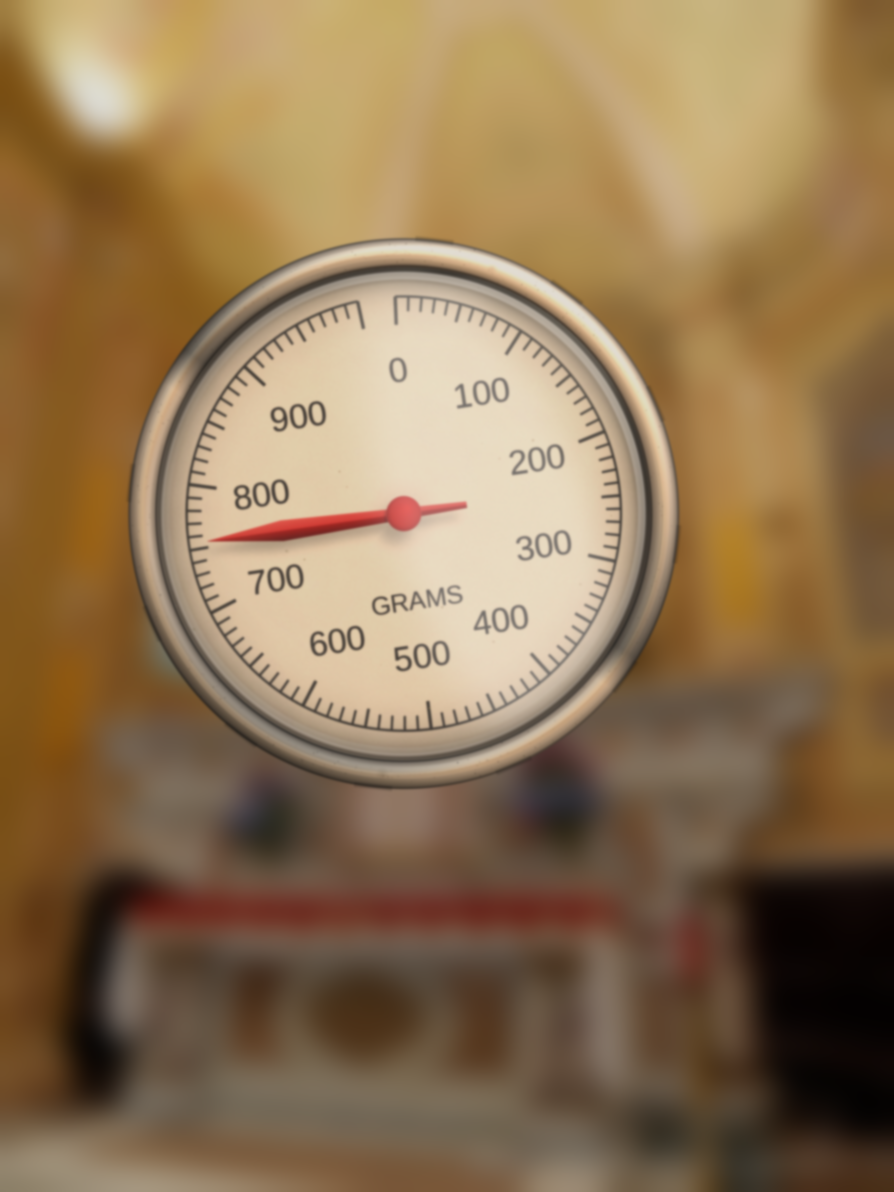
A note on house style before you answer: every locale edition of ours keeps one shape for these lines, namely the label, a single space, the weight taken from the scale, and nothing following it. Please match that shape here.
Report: 755 g
